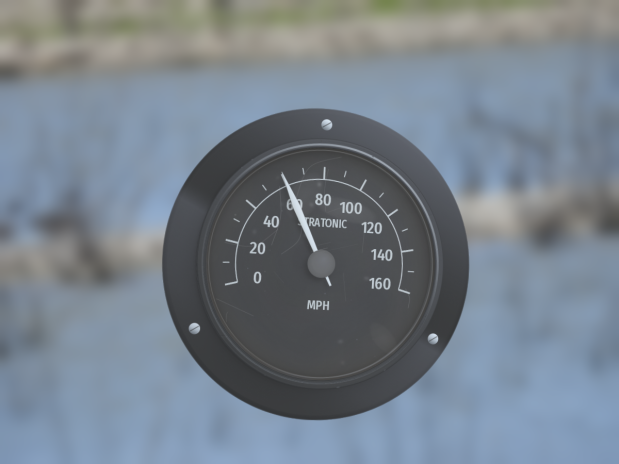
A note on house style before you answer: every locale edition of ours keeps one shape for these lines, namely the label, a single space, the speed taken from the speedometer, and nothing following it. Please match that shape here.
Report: 60 mph
